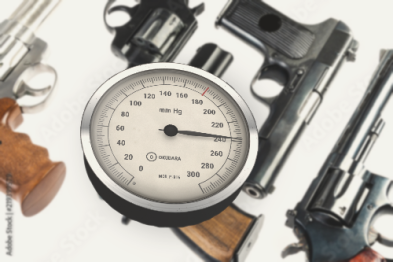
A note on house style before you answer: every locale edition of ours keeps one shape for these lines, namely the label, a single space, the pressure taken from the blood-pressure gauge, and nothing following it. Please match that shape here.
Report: 240 mmHg
